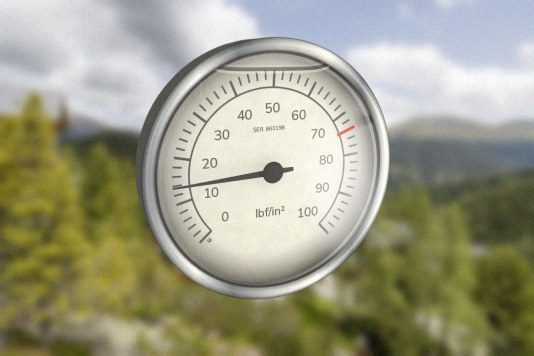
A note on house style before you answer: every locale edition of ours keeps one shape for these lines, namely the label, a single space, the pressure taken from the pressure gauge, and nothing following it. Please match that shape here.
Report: 14 psi
